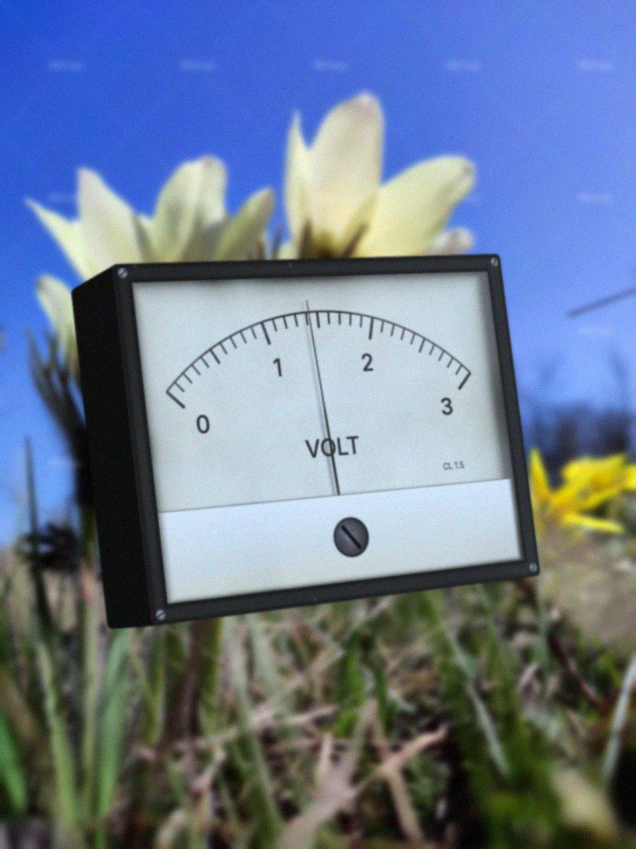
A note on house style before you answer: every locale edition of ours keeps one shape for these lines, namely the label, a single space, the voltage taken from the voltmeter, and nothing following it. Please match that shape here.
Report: 1.4 V
